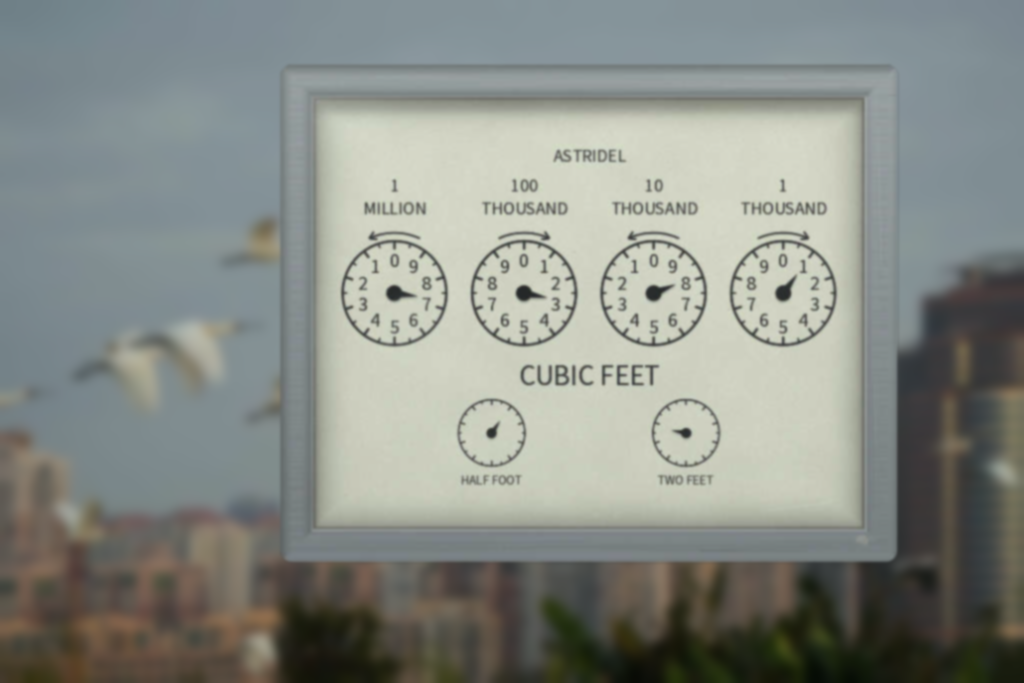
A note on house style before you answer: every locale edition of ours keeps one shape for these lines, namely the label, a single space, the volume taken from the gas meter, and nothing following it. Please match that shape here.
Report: 728100 ft³
